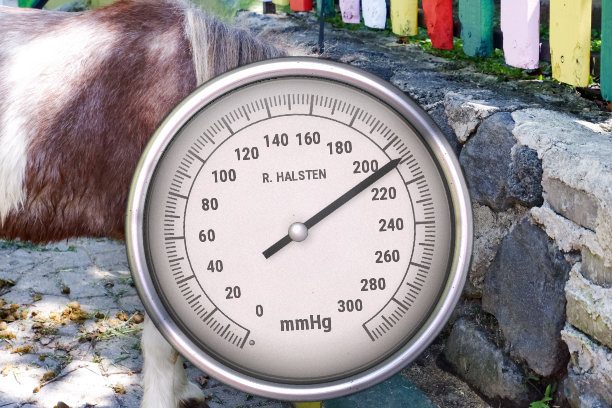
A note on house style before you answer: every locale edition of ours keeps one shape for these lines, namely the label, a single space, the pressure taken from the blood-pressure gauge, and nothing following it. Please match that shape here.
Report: 208 mmHg
